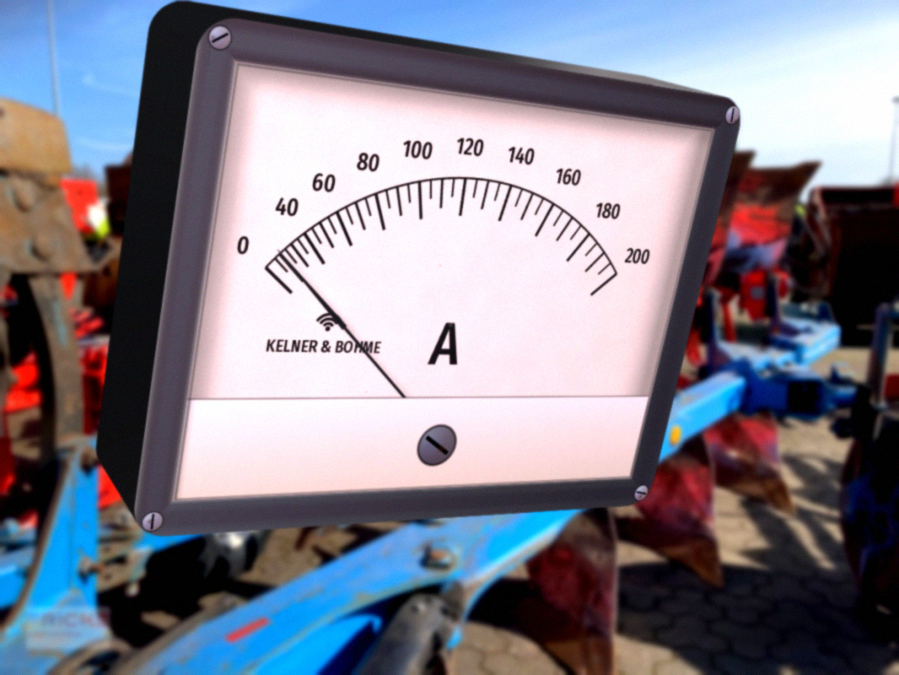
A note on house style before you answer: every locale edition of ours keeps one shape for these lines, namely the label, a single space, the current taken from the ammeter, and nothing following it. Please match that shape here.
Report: 20 A
